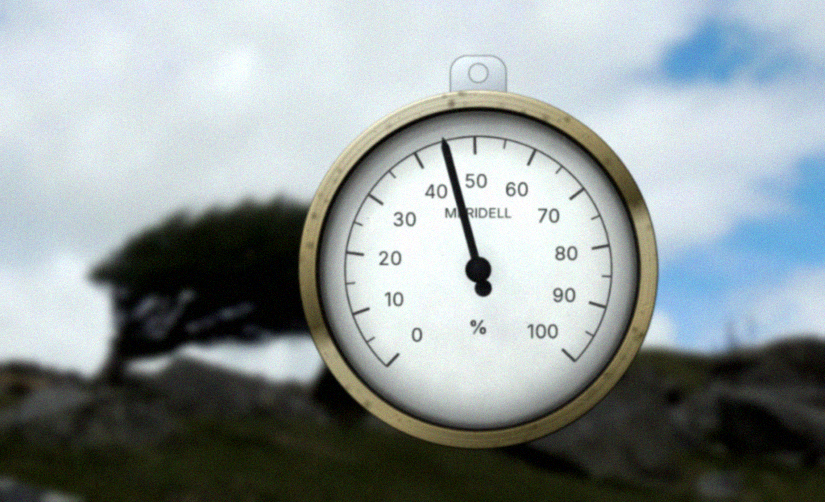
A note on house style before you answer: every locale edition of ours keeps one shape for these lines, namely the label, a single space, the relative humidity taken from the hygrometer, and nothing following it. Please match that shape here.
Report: 45 %
